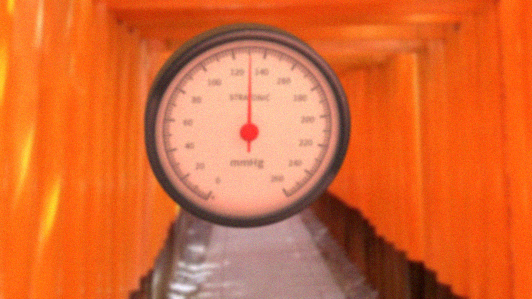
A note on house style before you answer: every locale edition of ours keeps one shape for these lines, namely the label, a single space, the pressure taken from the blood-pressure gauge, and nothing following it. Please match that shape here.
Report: 130 mmHg
